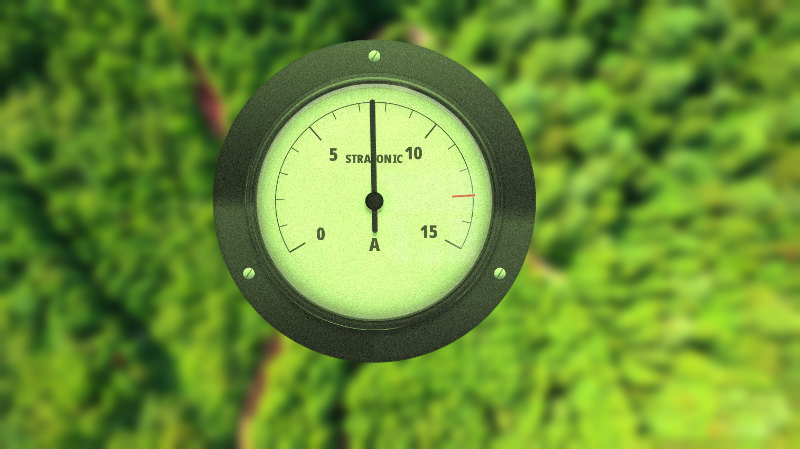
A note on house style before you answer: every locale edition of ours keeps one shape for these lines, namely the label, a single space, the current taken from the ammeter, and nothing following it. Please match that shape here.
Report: 7.5 A
